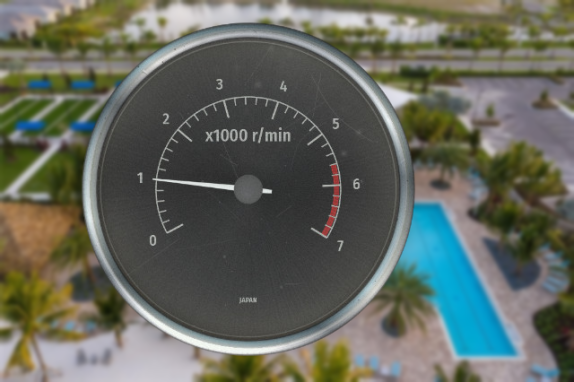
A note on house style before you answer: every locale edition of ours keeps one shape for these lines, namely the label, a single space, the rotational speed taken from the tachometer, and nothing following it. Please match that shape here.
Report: 1000 rpm
